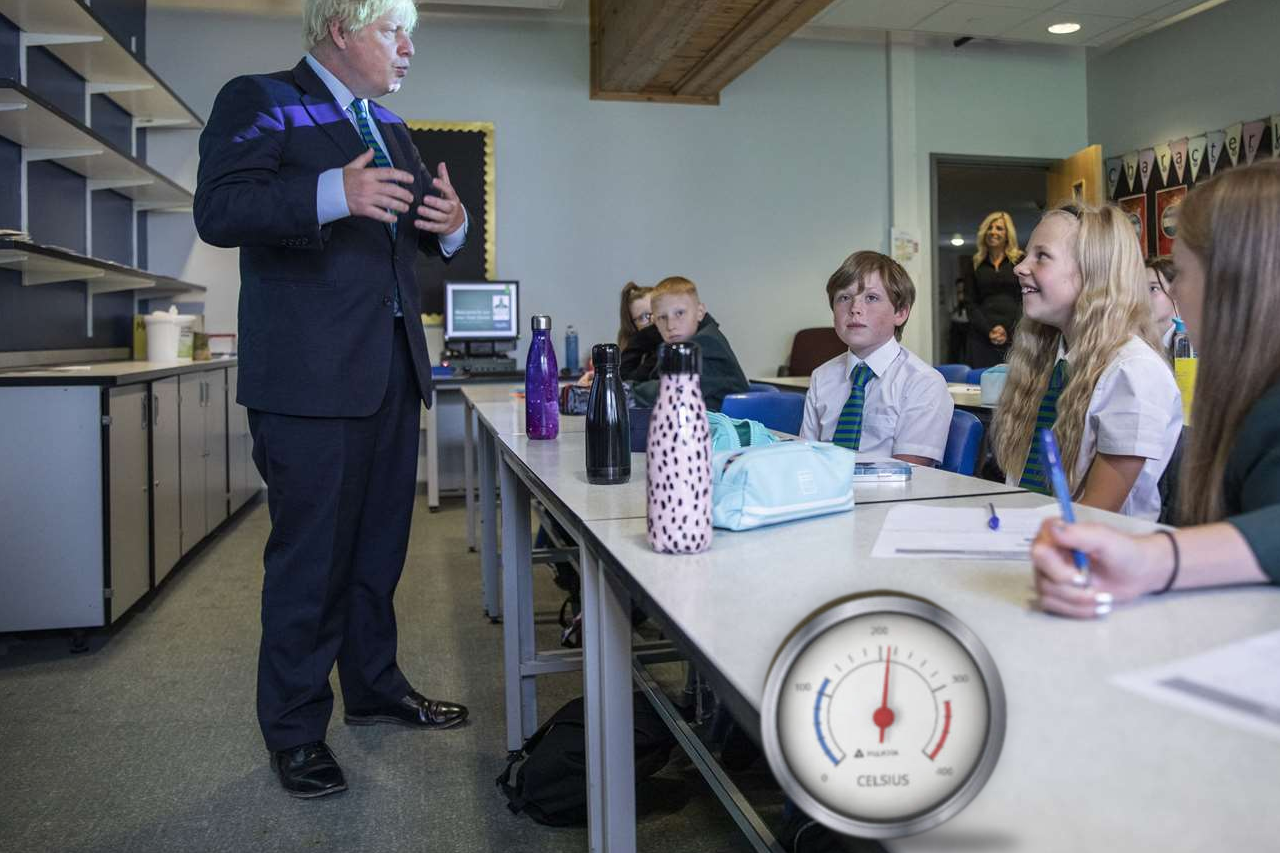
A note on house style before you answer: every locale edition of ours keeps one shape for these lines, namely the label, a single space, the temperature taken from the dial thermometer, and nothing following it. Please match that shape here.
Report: 210 °C
